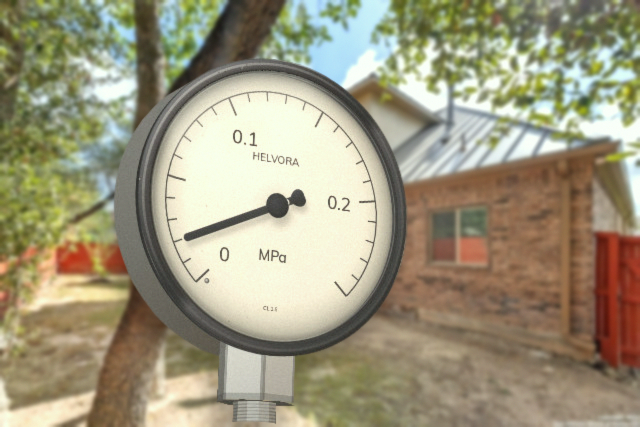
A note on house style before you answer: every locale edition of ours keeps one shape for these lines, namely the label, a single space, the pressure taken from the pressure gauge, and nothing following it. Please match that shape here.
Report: 0.02 MPa
